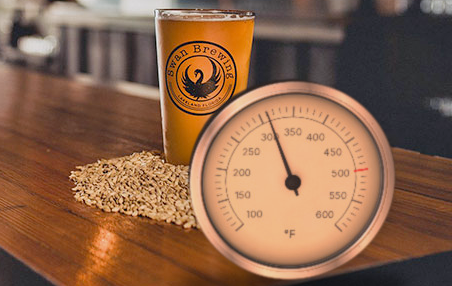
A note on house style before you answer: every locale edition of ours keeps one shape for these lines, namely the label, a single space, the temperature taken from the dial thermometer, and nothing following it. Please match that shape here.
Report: 310 °F
